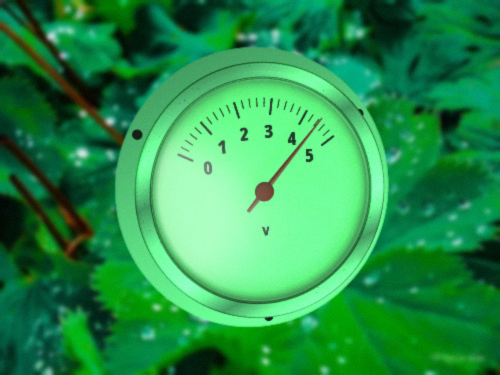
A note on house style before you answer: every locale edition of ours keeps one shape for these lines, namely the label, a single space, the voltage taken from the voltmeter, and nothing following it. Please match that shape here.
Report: 4.4 V
